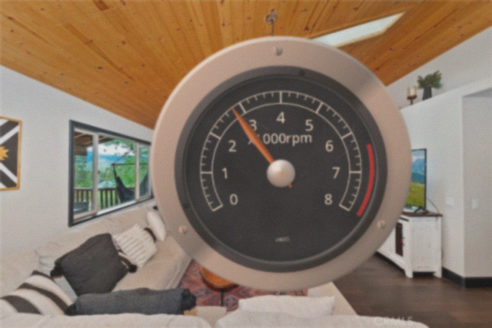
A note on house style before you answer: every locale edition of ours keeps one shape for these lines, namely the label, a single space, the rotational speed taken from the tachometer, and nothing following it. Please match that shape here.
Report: 2800 rpm
